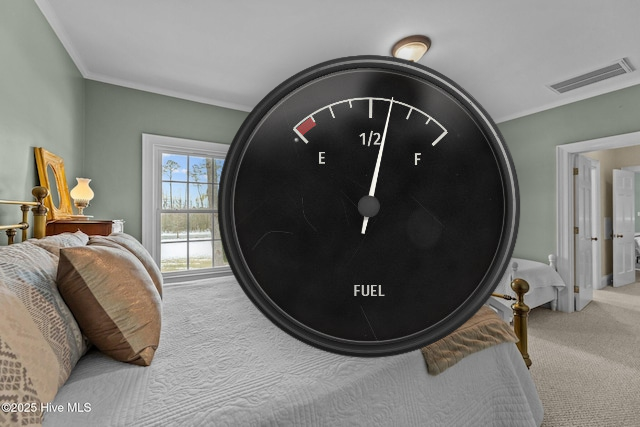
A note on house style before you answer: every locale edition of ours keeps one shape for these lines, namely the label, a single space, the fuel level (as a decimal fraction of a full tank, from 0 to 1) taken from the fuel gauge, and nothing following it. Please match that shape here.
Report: 0.625
